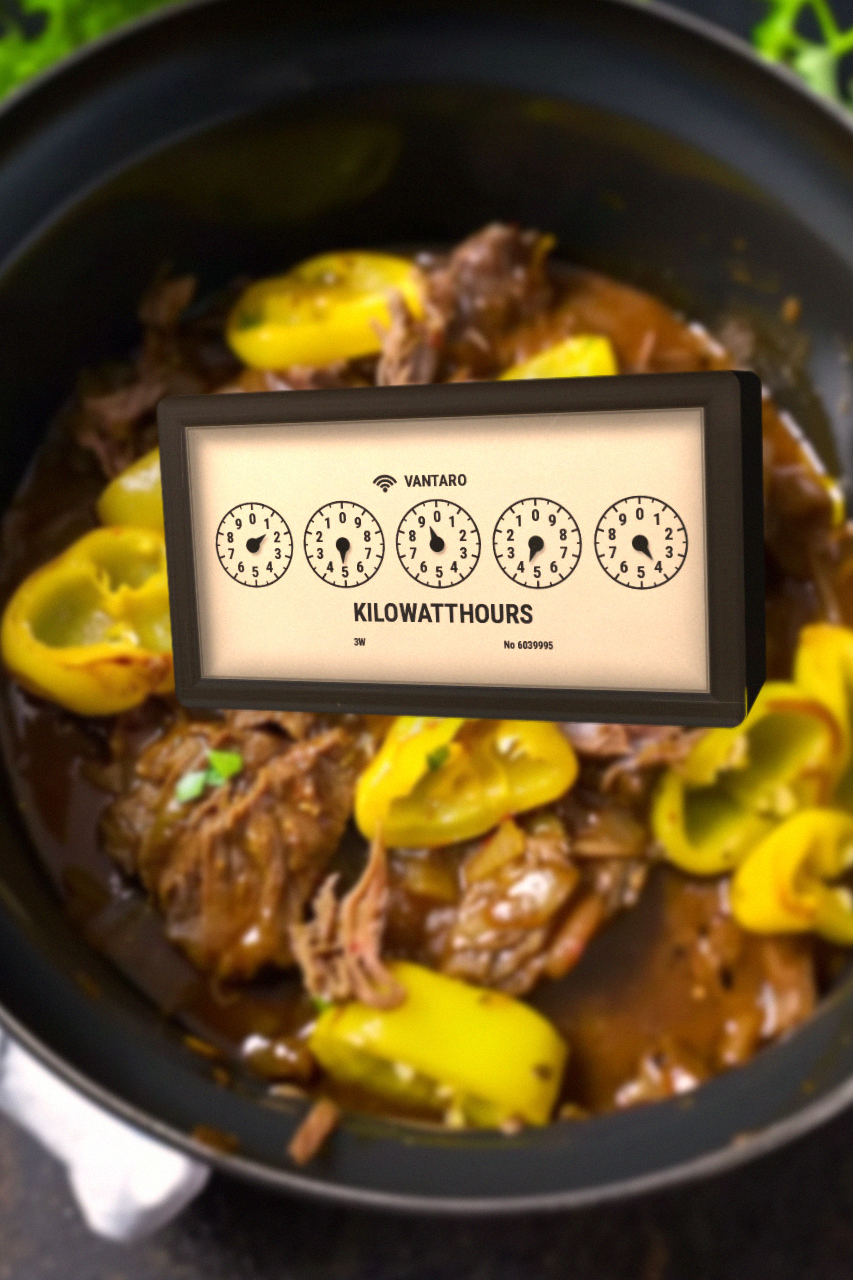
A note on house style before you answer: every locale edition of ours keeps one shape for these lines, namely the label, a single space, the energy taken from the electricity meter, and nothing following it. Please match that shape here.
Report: 14944 kWh
